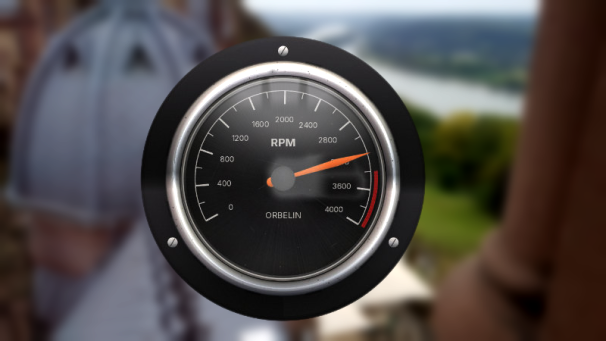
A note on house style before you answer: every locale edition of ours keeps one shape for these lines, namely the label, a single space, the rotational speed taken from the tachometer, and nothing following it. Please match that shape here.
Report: 3200 rpm
